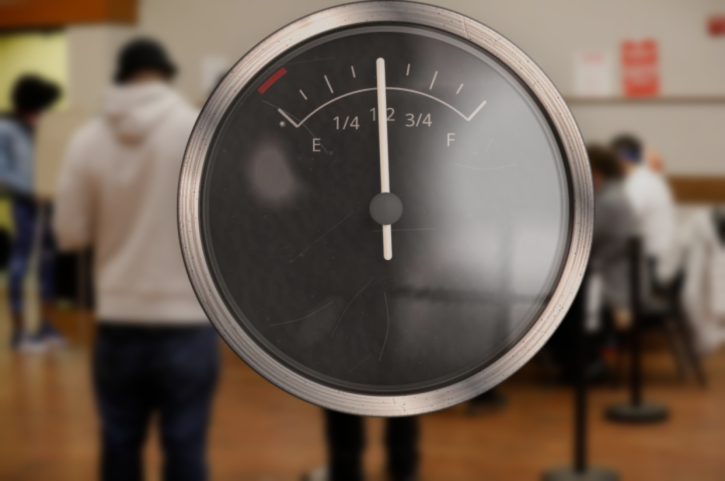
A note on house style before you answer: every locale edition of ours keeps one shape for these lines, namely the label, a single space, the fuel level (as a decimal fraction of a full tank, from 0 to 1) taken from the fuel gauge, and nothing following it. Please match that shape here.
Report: 0.5
